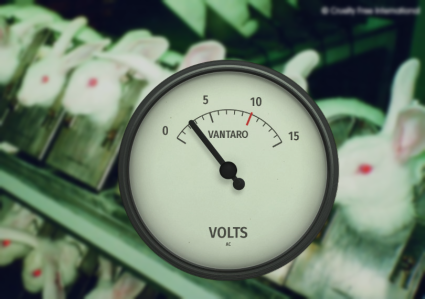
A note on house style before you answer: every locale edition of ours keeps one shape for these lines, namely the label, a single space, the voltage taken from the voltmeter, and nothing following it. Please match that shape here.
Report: 2.5 V
